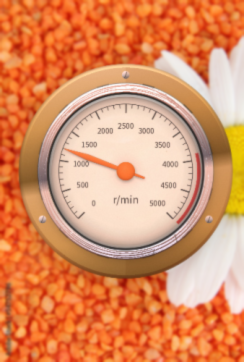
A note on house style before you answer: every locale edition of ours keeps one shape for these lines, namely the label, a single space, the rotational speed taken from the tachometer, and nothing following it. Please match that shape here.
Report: 1200 rpm
